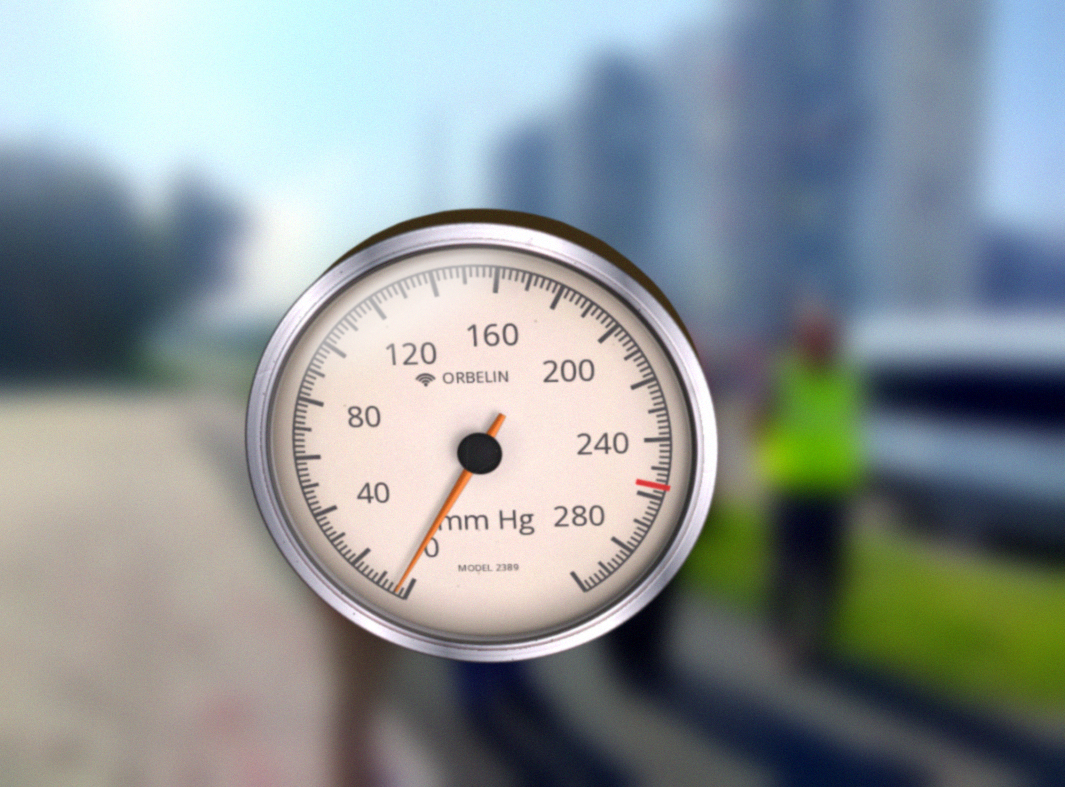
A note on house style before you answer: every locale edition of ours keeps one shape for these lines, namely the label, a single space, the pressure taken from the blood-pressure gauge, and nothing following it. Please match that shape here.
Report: 4 mmHg
